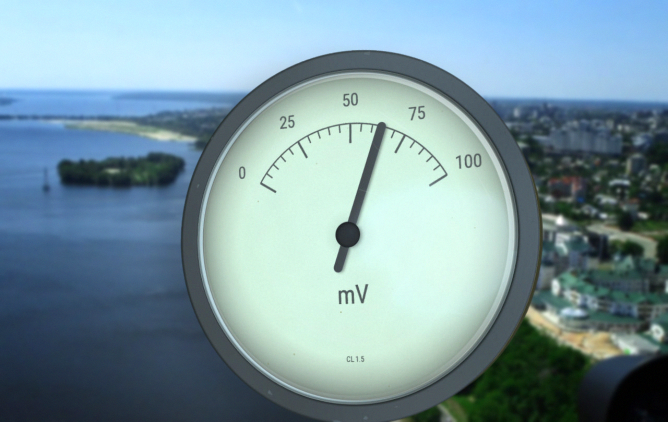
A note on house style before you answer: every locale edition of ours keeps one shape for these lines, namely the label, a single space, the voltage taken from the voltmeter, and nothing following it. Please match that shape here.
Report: 65 mV
